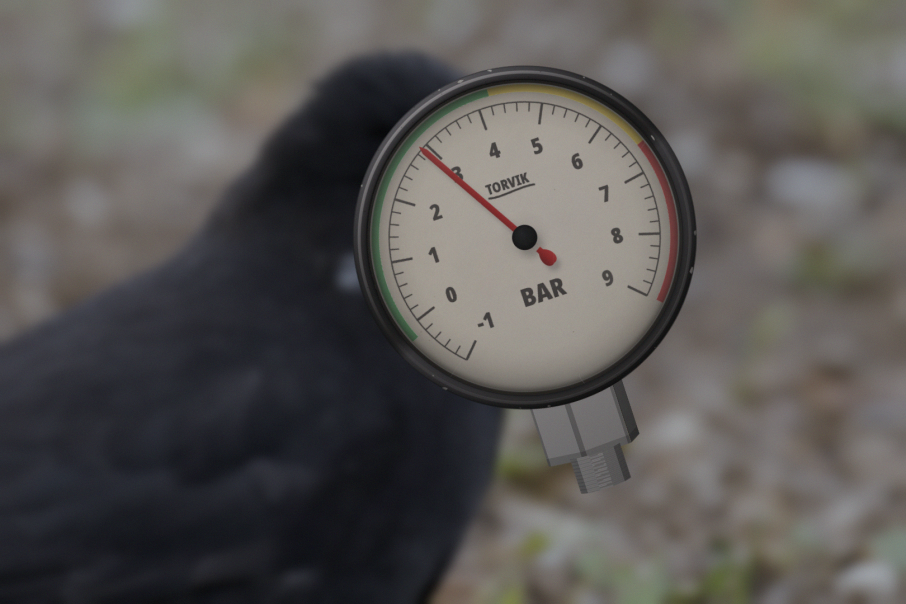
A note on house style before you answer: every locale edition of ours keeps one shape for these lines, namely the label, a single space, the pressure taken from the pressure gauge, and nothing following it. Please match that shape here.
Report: 2.9 bar
